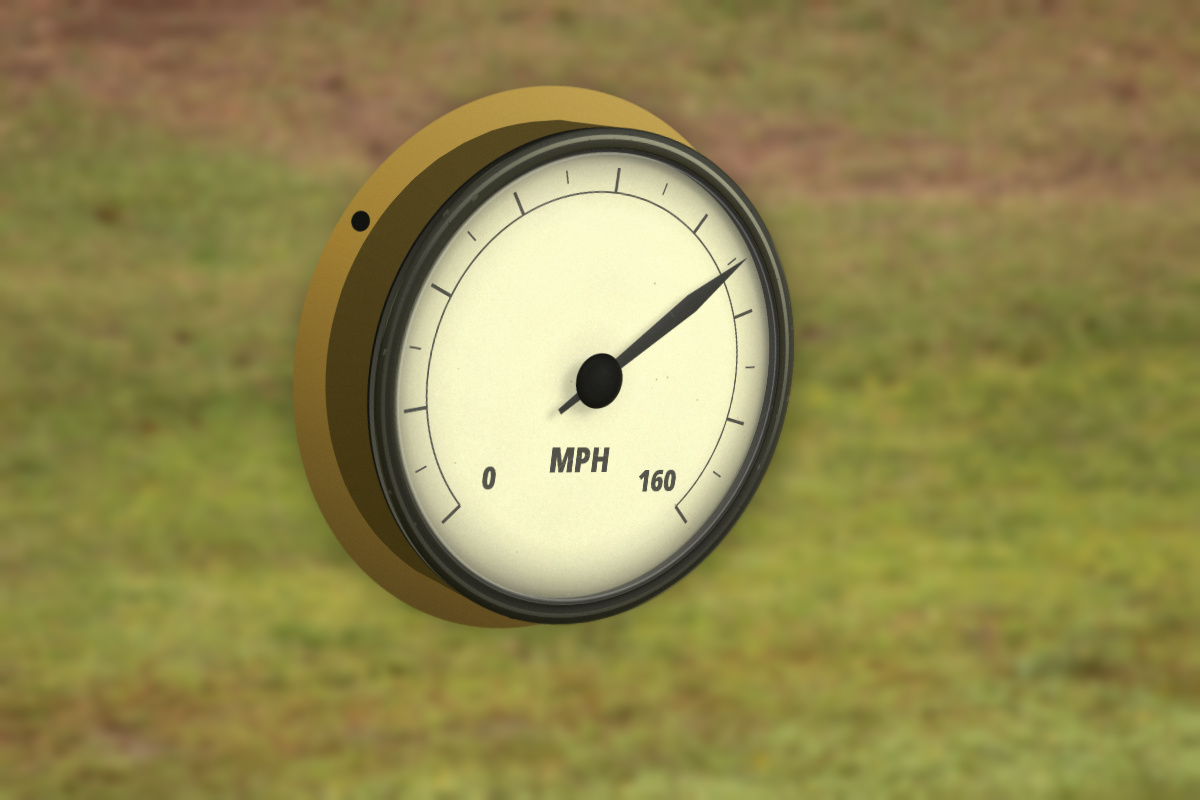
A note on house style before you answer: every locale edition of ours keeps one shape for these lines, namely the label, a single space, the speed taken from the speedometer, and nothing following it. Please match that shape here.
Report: 110 mph
